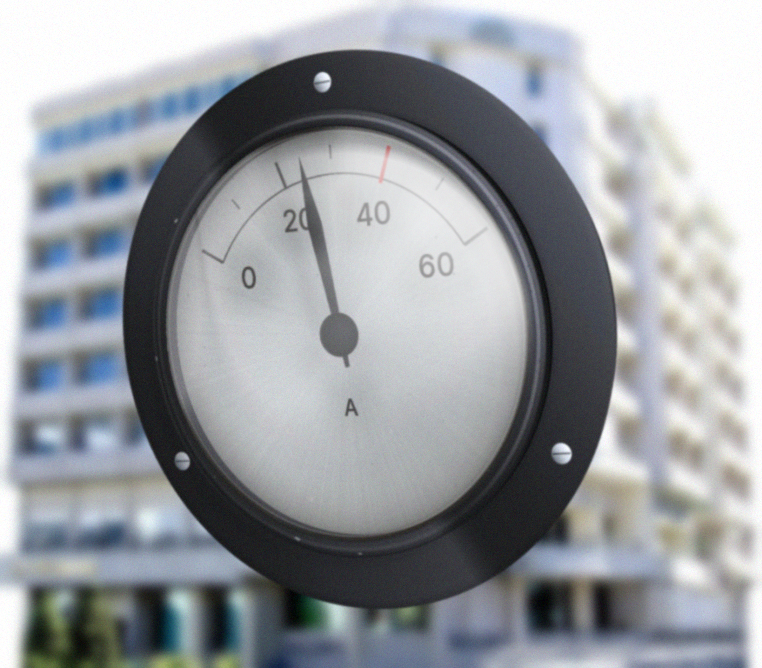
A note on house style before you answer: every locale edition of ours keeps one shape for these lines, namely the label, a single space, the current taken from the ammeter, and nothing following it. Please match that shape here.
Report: 25 A
